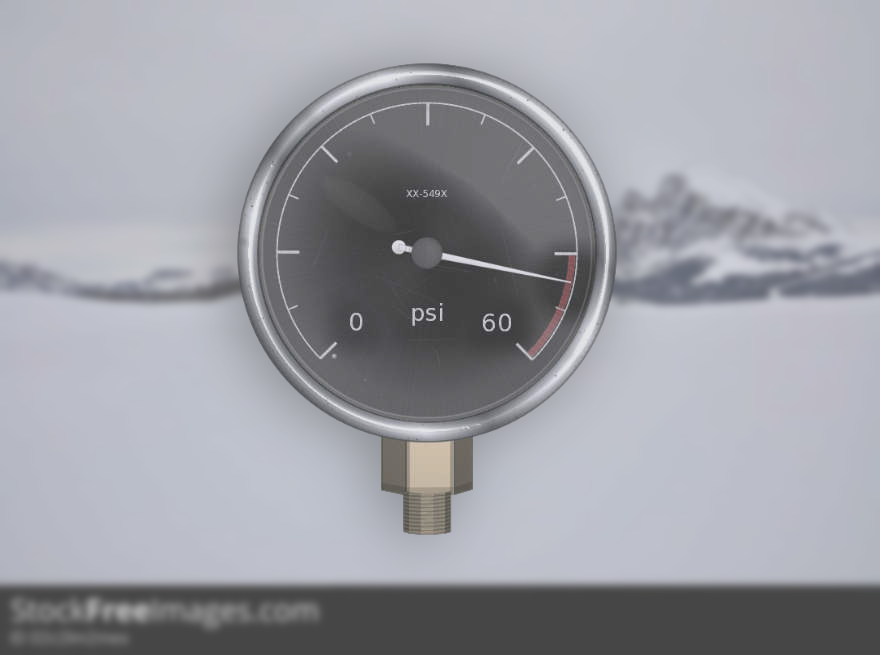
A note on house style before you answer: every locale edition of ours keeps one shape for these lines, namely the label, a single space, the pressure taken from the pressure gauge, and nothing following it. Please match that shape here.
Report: 52.5 psi
